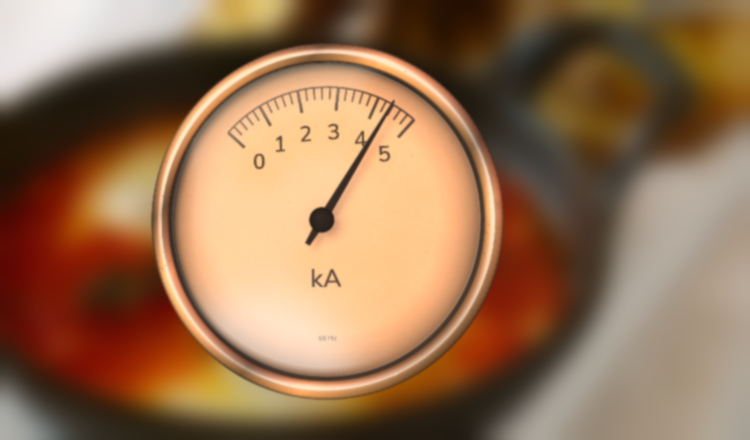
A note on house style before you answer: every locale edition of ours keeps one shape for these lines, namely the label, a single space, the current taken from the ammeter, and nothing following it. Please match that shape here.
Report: 4.4 kA
